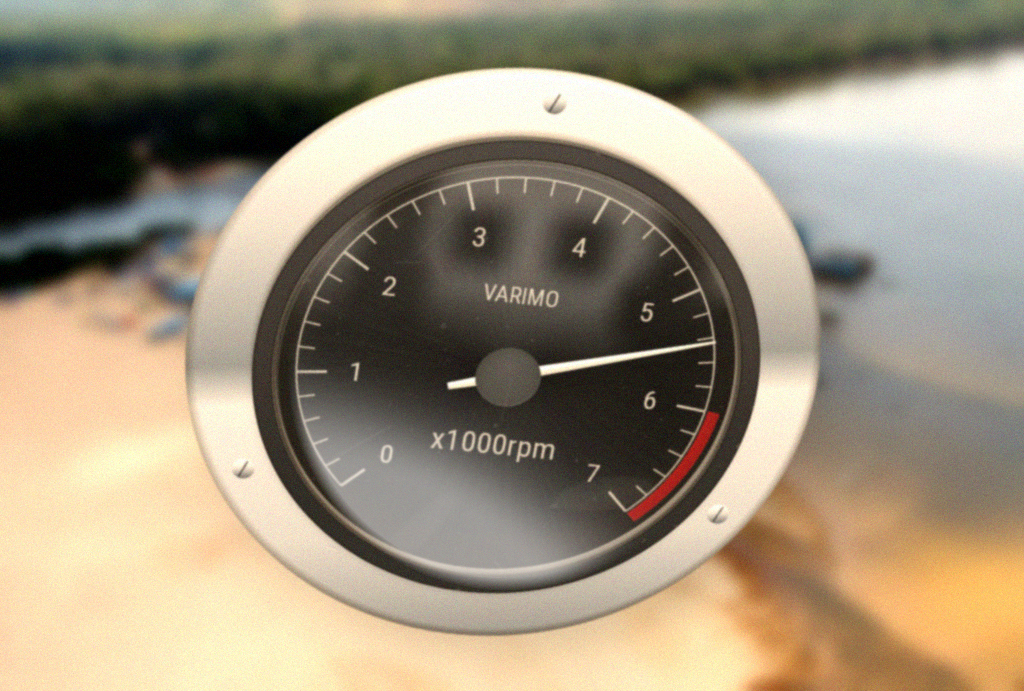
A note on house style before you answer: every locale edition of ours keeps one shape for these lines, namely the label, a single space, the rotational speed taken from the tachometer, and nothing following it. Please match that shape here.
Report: 5400 rpm
